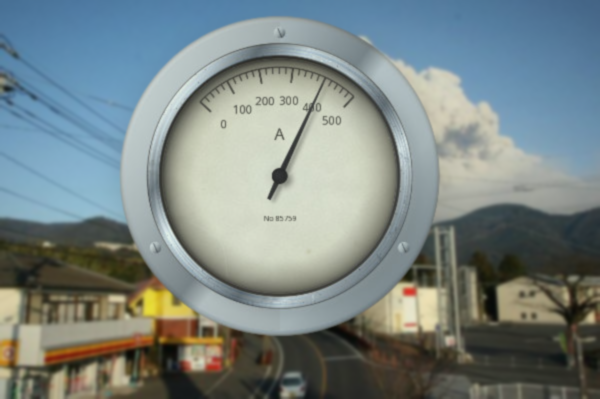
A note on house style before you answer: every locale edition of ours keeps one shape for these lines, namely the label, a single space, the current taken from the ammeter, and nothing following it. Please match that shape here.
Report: 400 A
